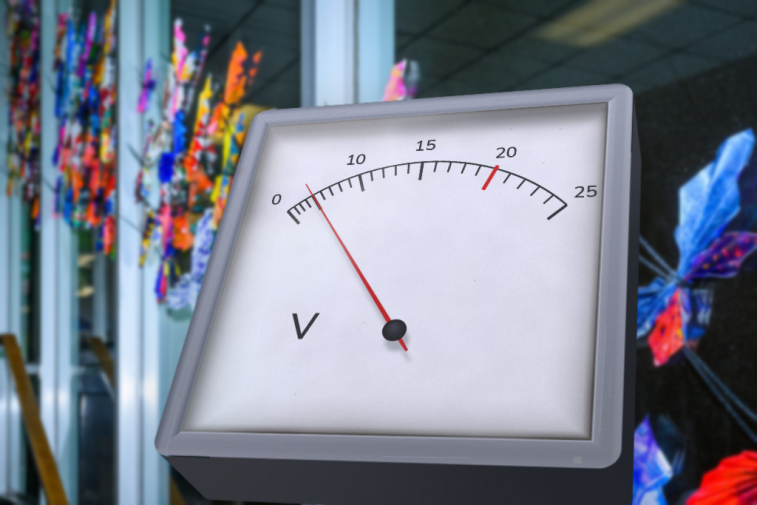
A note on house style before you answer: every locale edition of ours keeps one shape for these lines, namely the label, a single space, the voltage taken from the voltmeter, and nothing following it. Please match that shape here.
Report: 5 V
